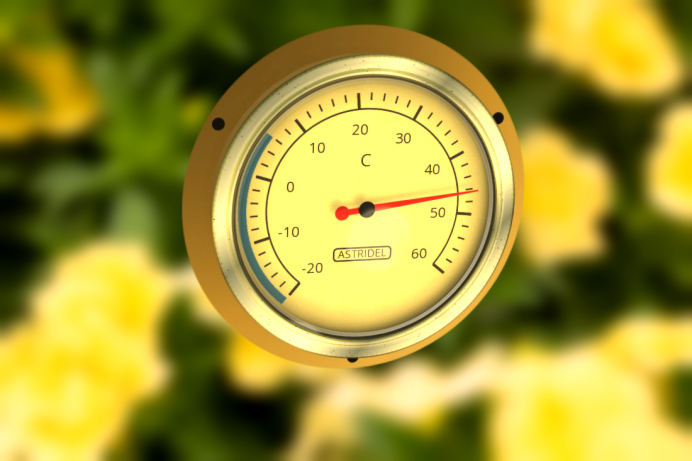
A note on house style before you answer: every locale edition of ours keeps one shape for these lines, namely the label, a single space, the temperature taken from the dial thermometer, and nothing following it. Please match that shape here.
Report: 46 °C
